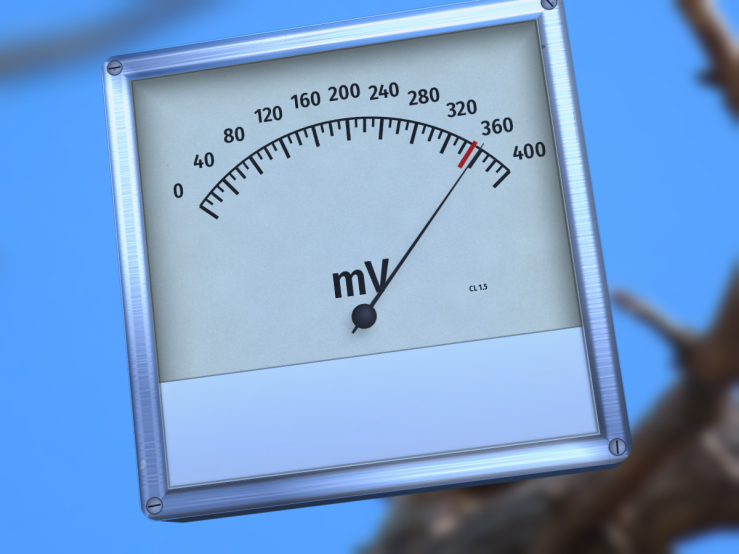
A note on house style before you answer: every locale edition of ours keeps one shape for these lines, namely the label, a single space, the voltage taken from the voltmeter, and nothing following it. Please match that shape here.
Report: 360 mV
